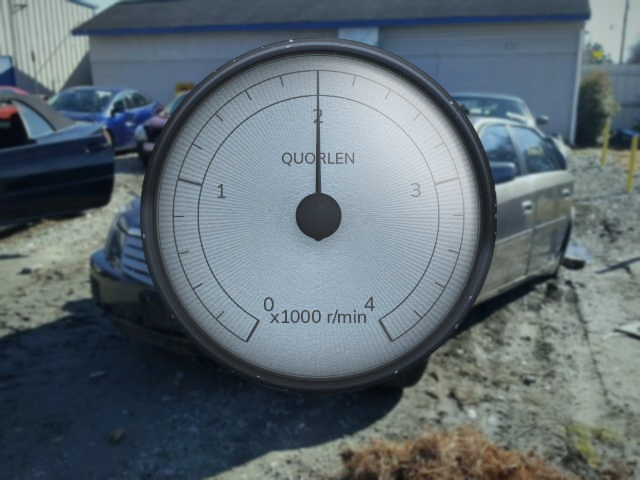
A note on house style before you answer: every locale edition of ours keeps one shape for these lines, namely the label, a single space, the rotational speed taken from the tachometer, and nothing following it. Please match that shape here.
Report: 2000 rpm
